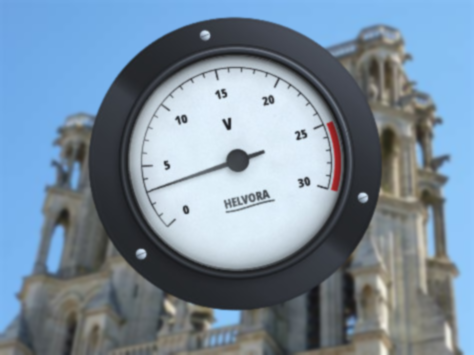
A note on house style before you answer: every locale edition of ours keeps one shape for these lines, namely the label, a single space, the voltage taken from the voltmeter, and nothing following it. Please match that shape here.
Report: 3 V
